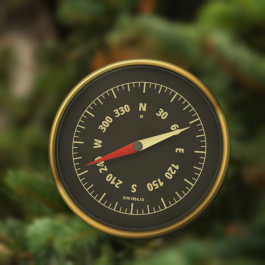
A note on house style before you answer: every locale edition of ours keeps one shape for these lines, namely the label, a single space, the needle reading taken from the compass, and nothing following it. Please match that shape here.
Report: 245 °
